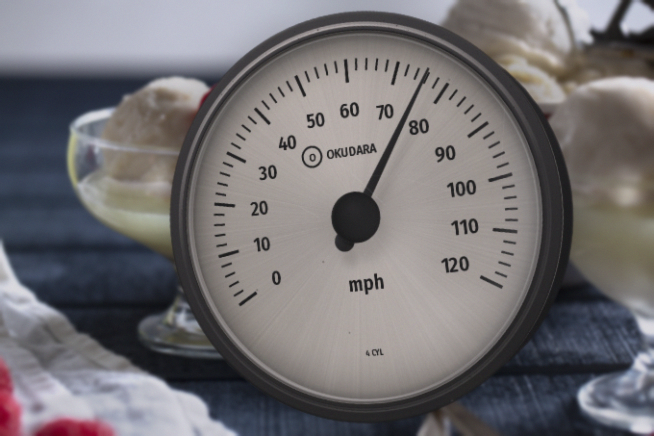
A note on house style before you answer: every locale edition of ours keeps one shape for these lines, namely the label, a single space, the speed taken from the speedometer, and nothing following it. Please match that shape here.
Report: 76 mph
